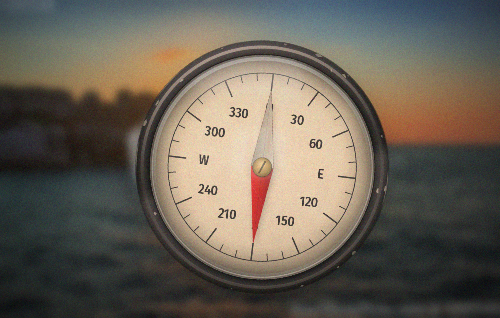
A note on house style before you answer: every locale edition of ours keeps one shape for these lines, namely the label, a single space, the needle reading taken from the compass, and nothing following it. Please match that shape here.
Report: 180 °
